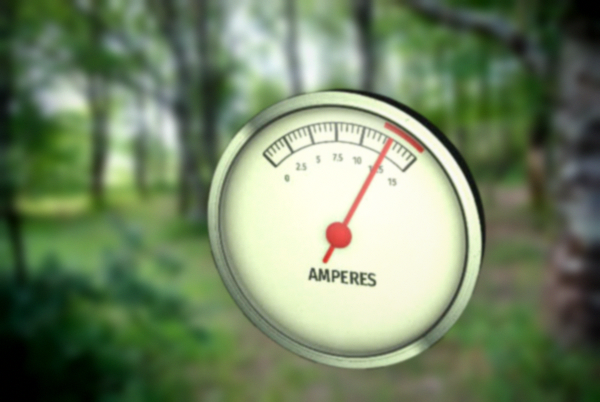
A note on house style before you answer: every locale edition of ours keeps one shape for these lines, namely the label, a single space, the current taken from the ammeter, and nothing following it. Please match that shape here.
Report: 12.5 A
